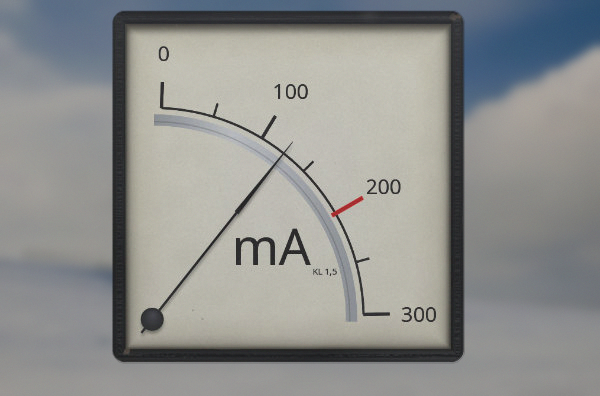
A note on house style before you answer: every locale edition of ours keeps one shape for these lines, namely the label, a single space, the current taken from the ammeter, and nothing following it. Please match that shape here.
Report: 125 mA
